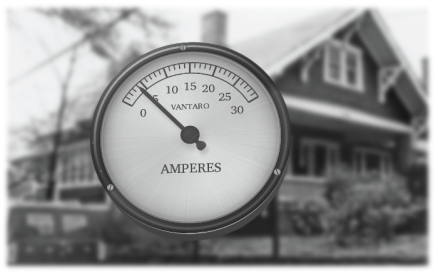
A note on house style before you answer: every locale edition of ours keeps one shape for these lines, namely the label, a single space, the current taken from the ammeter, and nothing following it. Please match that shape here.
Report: 4 A
